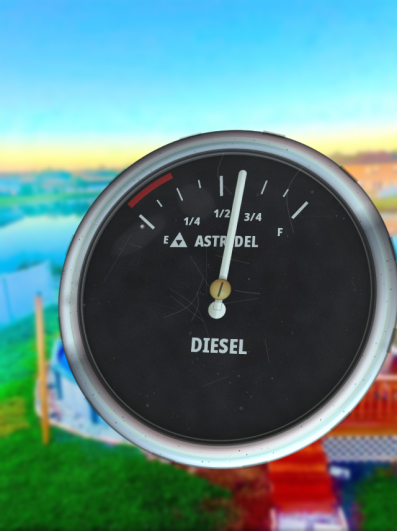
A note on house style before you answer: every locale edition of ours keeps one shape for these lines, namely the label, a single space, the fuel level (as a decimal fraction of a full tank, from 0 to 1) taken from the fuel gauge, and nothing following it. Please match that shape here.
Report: 0.625
